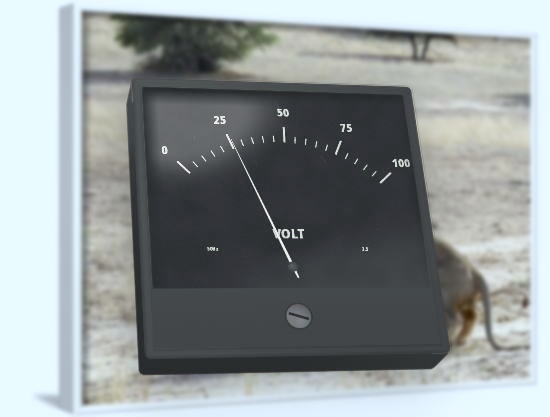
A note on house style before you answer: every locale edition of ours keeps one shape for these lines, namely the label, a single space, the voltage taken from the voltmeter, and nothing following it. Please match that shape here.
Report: 25 V
